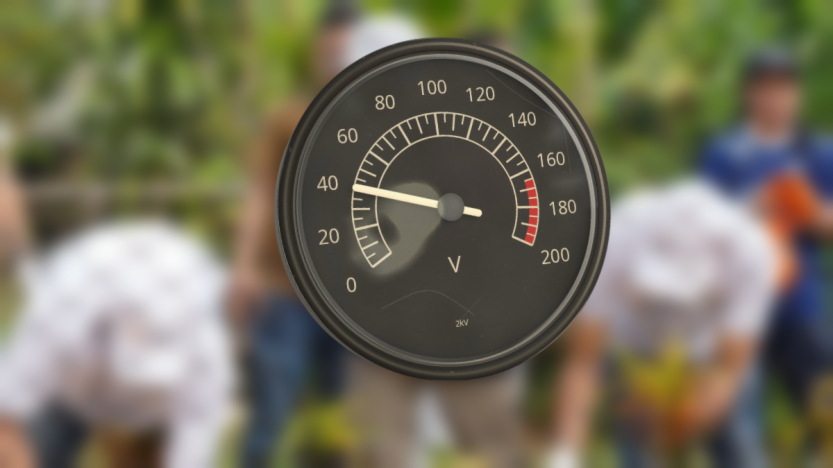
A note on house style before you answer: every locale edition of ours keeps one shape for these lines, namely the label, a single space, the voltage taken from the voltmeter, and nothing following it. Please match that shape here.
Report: 40 V
